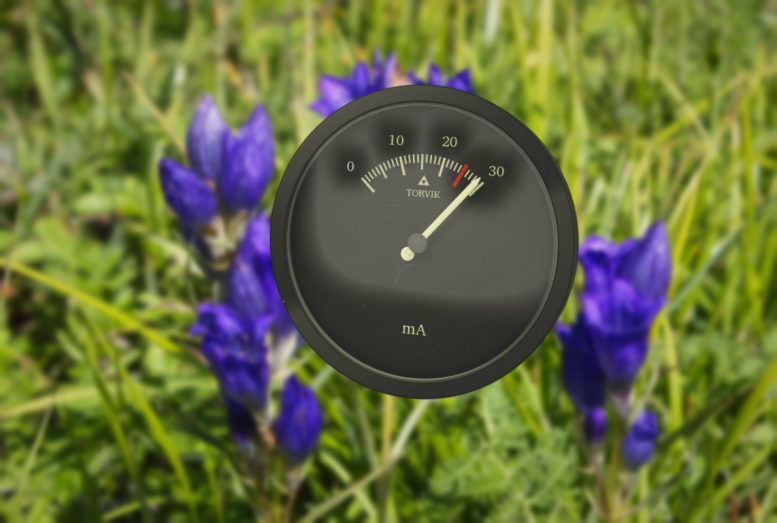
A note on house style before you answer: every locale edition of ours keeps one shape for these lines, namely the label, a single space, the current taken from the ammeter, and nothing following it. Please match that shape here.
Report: 29 mA
